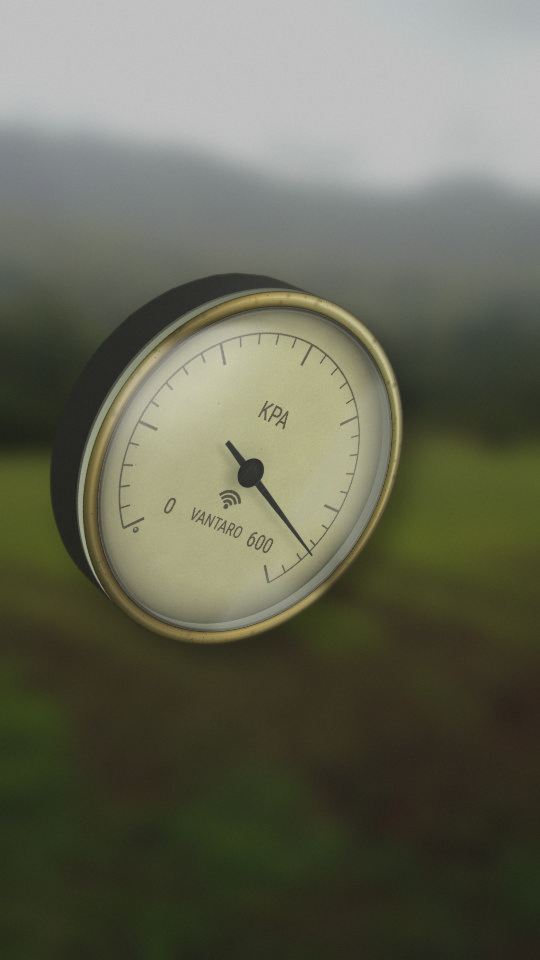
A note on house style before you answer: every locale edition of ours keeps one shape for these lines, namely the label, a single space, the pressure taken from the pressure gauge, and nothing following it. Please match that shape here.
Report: 550 kPa
